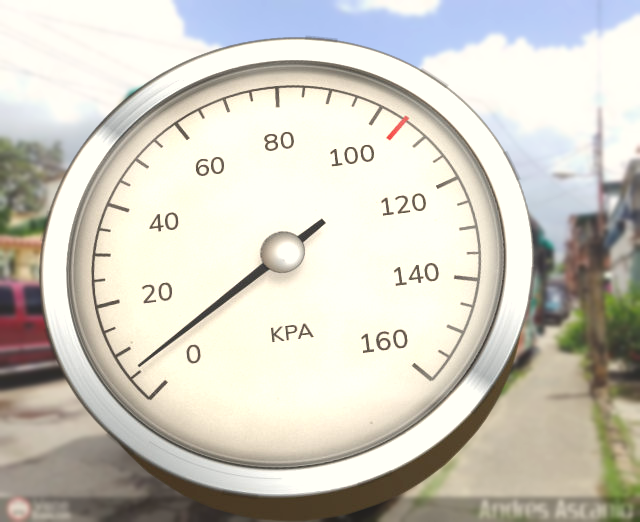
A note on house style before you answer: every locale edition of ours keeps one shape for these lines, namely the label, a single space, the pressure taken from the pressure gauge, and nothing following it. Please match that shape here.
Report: 5 kPa
